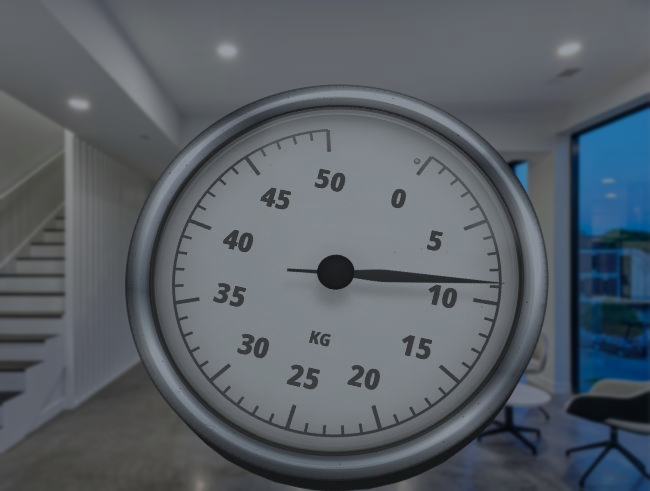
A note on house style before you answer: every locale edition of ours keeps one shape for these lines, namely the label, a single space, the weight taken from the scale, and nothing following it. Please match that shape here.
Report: 9 kg
